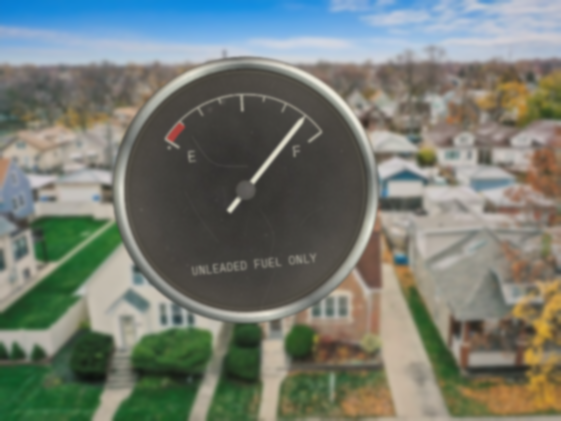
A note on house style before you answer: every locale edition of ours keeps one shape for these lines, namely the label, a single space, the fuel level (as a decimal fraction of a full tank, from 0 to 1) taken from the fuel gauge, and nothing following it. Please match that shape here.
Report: 0.875
